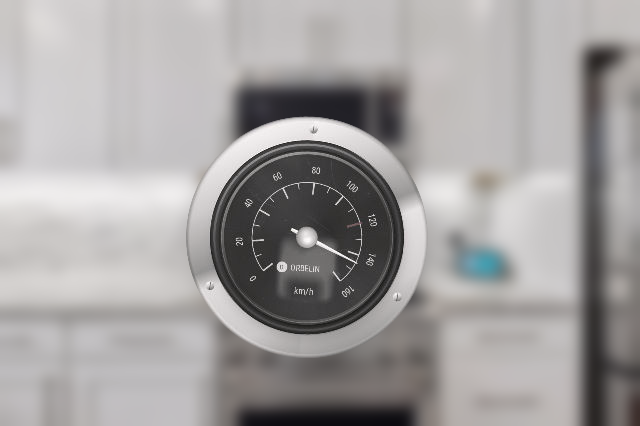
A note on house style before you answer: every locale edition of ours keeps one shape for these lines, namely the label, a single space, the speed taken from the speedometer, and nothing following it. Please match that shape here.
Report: 145 km/h
